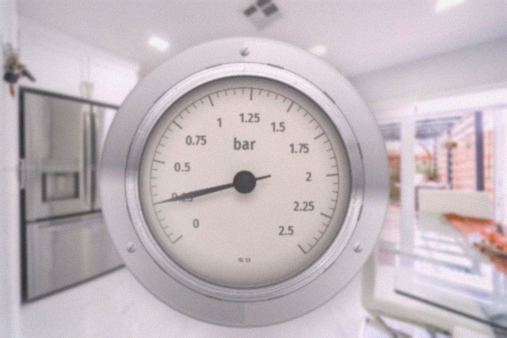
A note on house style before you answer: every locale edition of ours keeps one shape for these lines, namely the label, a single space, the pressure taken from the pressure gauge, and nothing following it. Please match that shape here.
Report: 0.25 bar
